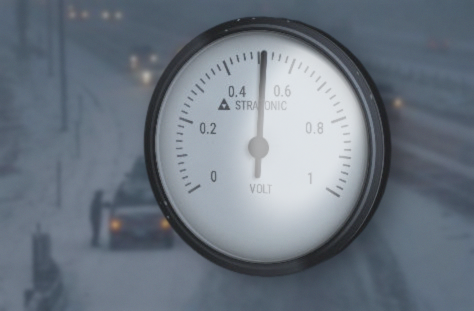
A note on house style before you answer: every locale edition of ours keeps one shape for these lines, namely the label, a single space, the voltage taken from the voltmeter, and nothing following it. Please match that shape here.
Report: 0.52 V
